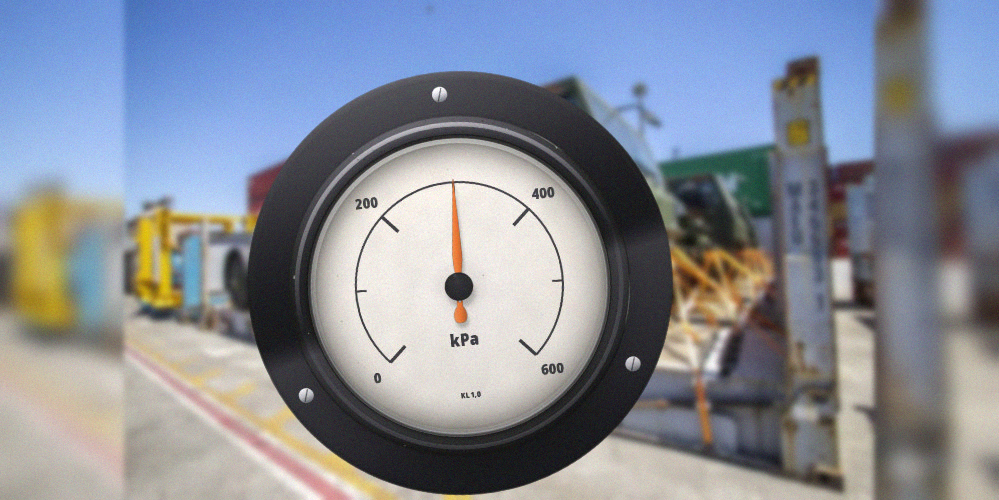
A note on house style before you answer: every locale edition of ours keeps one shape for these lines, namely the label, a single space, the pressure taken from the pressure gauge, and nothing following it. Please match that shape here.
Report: 300 kPa
